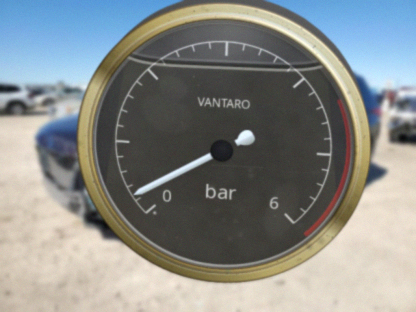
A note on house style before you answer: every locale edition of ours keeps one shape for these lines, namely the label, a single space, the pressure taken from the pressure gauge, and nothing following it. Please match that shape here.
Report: 0.3 bar
